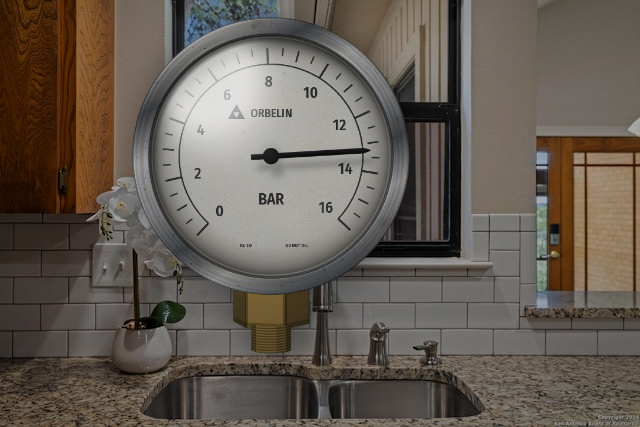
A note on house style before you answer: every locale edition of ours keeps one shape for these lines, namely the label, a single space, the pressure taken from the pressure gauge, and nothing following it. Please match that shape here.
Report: 13.25 bar
